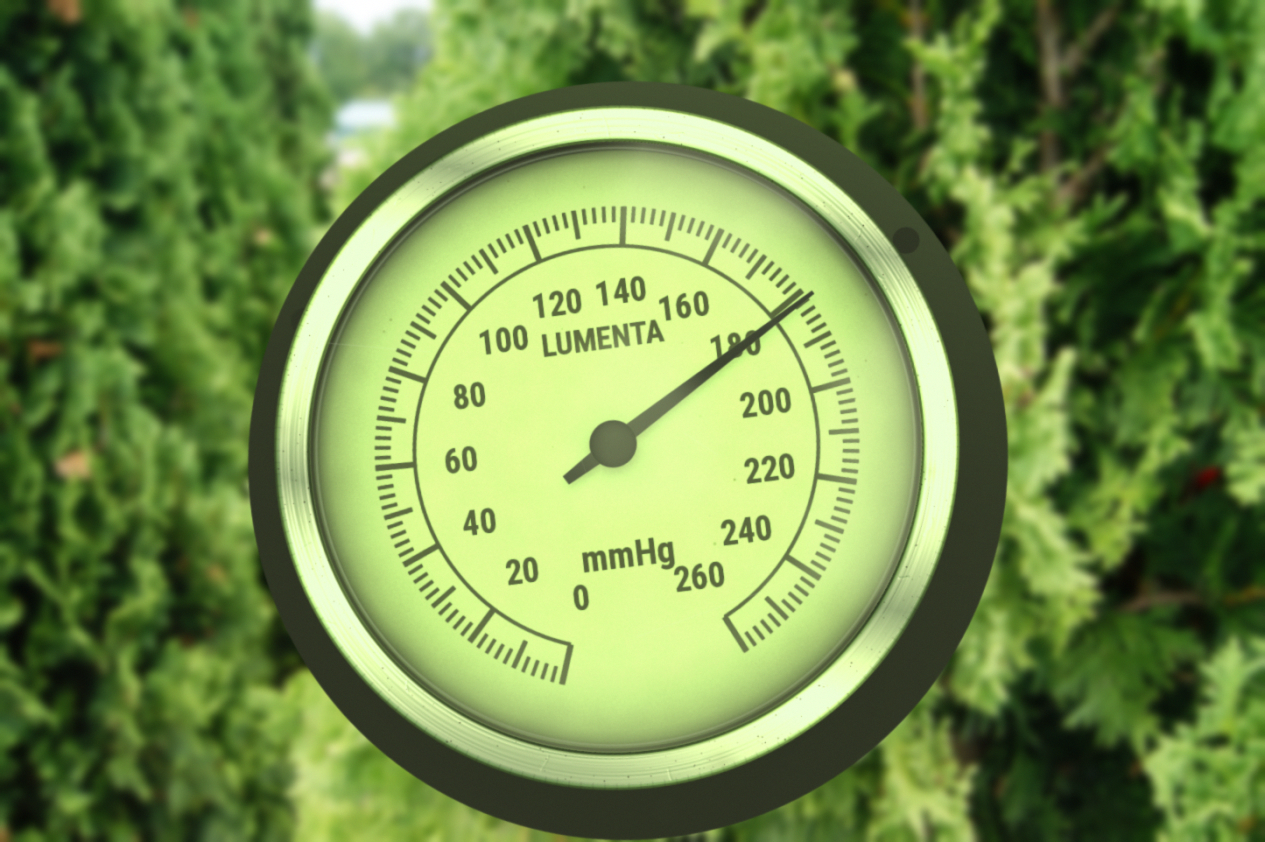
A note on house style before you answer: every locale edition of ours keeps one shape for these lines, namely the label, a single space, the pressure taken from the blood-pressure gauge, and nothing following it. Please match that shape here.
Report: 182 mmHg
